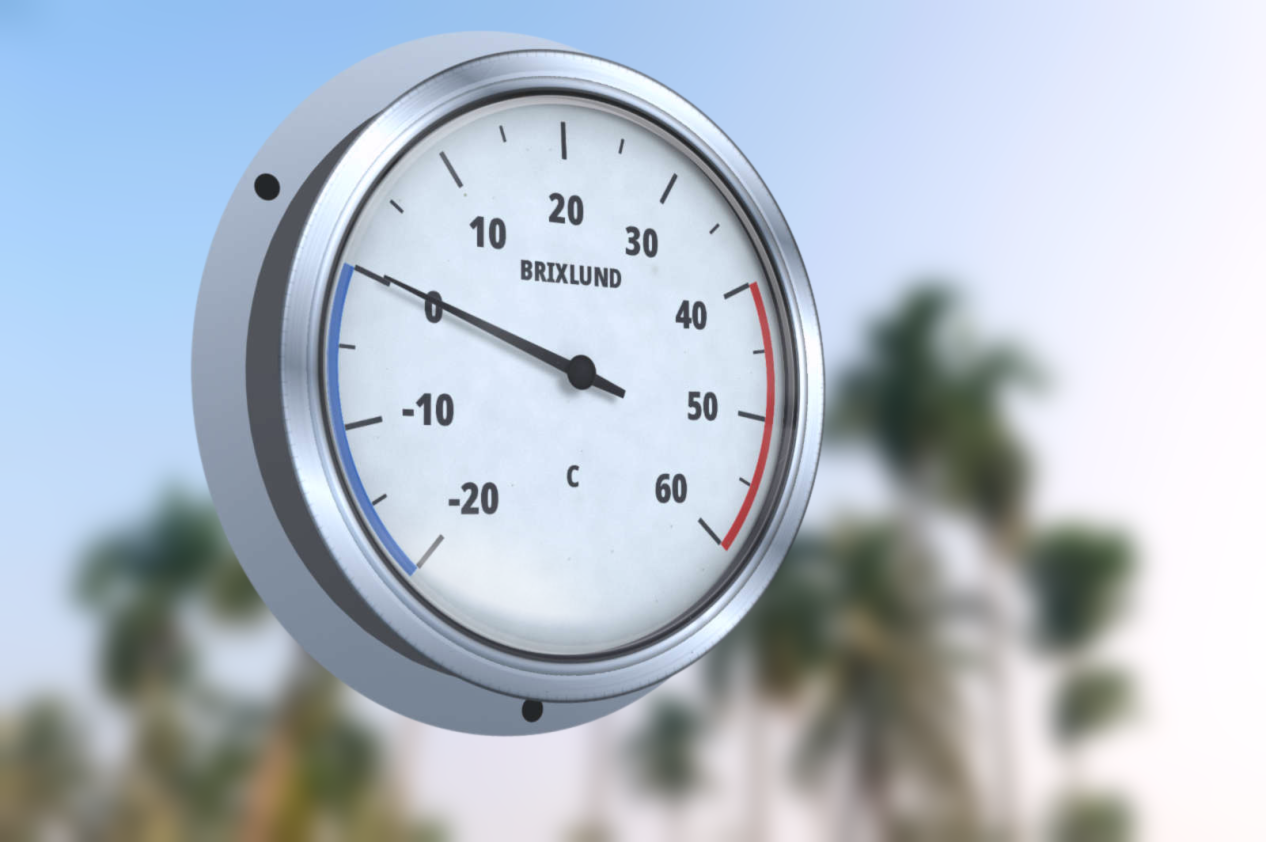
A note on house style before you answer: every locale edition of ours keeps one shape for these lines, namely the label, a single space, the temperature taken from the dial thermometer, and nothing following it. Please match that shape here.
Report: 0 °C
